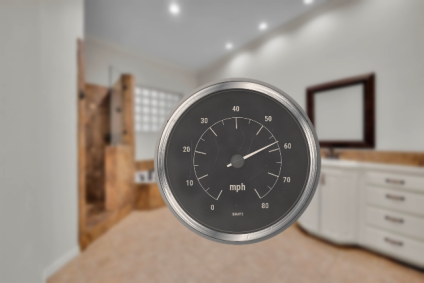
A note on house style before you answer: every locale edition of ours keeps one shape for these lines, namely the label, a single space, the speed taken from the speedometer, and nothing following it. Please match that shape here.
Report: 57.5 mph
